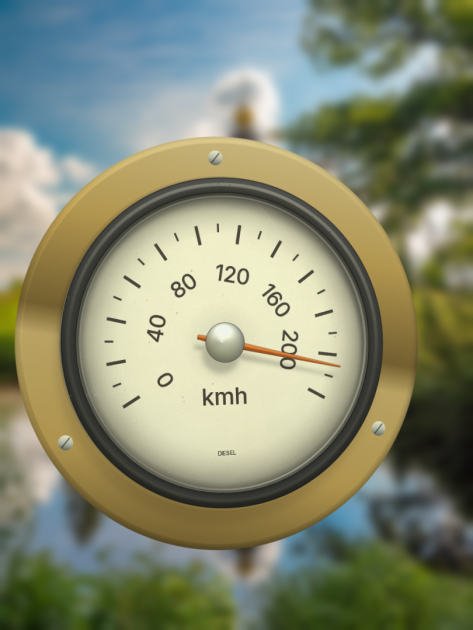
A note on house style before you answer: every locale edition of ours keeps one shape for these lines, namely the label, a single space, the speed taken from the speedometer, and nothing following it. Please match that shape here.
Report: 205 km/h
